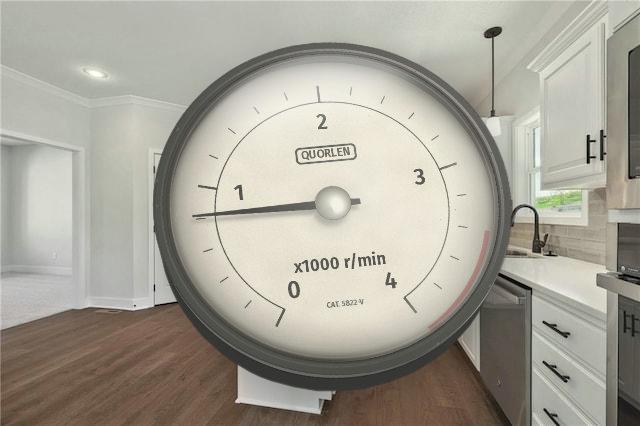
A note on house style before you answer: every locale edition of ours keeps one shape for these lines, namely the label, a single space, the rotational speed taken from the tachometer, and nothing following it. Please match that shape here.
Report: 800 rpm
